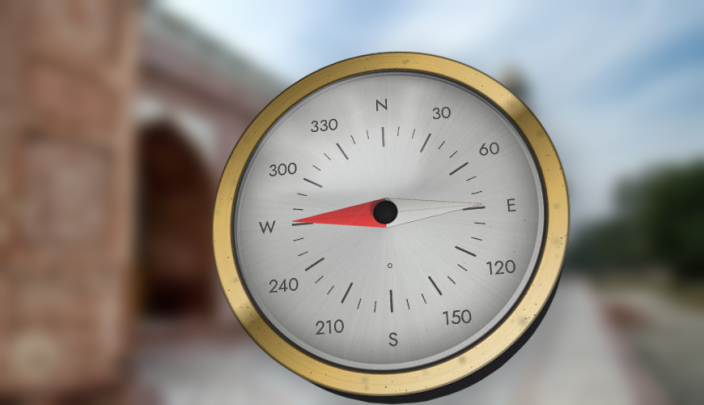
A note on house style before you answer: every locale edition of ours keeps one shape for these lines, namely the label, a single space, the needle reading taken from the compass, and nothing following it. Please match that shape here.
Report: 270 °
